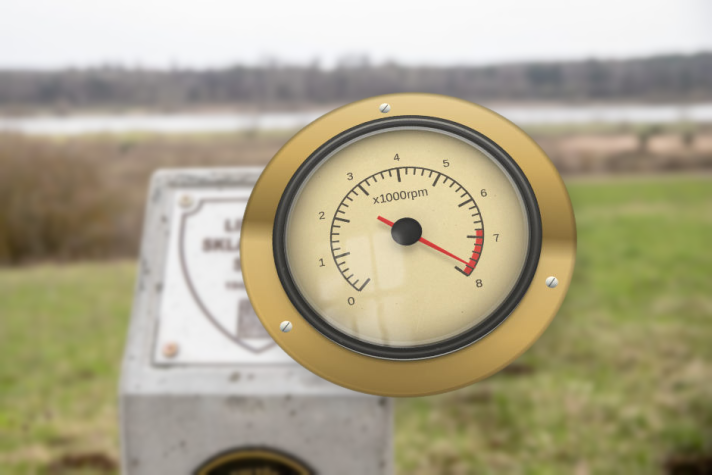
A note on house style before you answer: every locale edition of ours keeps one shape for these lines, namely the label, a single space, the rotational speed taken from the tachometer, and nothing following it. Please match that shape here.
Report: 7800 rpm
